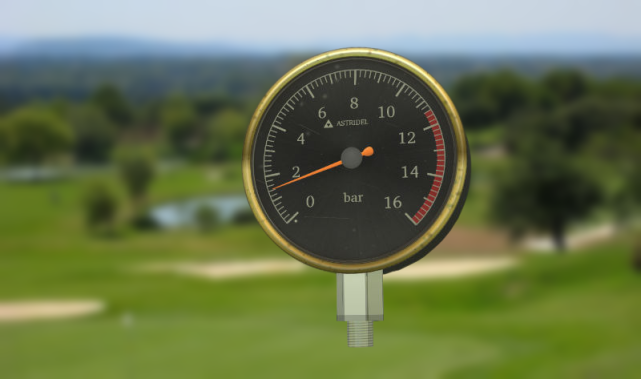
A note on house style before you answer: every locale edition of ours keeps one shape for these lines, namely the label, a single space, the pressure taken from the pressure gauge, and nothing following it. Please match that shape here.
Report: 1.4 bar
